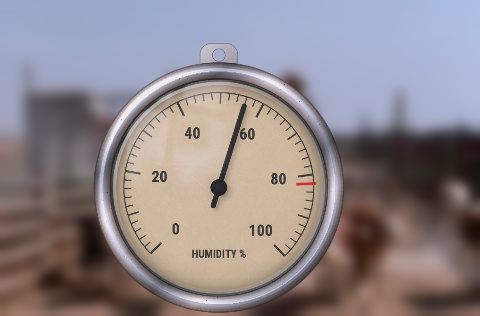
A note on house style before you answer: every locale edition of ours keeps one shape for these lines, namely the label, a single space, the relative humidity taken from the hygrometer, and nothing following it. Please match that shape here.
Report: 56 %
